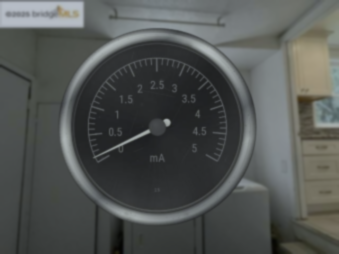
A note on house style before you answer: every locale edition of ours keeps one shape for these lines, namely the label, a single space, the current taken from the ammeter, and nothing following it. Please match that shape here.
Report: 0.1 mA
